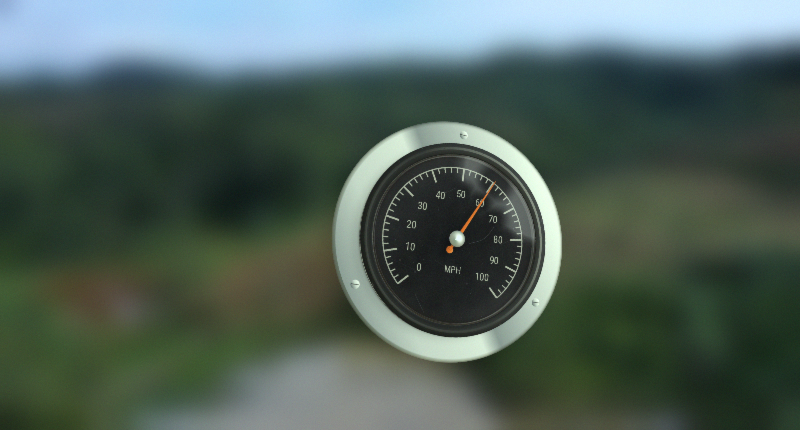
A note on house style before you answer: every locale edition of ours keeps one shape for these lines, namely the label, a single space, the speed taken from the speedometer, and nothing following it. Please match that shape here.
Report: 60 mph
